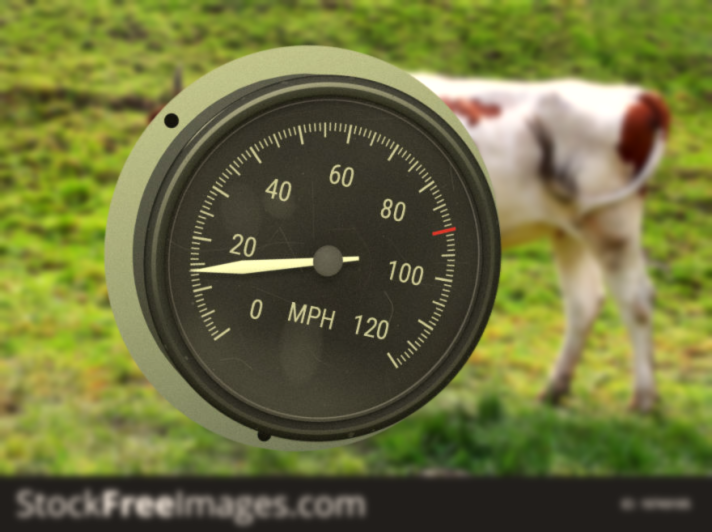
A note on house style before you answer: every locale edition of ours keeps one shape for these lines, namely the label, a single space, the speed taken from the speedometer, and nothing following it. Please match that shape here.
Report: 14 mph
